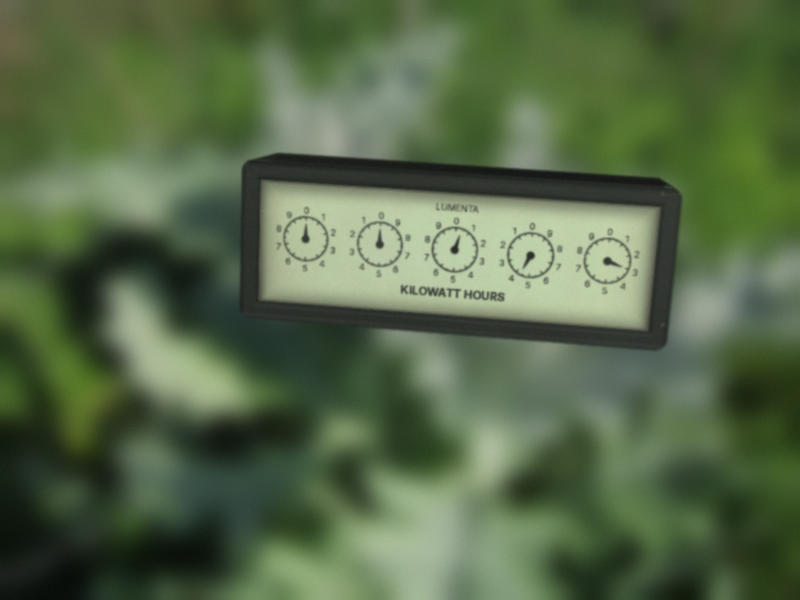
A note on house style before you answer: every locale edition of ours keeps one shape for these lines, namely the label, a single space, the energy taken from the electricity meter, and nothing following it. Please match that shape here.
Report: 43 kWh
